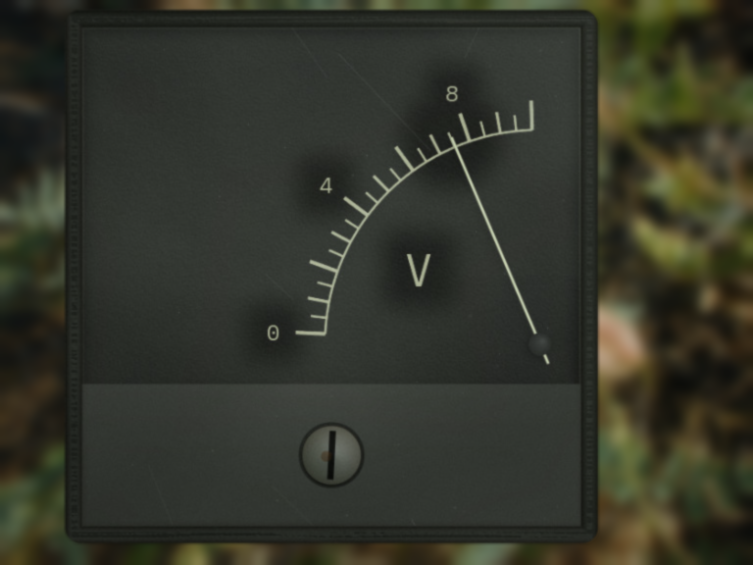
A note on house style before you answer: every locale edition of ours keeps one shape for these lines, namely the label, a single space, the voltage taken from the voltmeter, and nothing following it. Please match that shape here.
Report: 7.5 V
